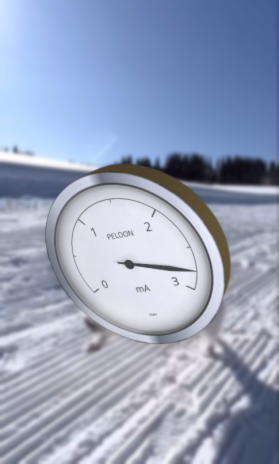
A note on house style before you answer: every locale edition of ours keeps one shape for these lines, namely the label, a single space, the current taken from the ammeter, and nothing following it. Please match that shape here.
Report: 2.75 mA
